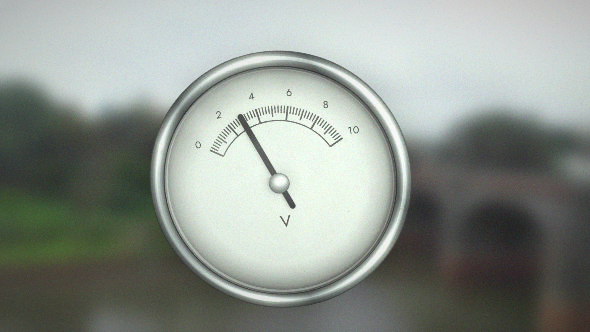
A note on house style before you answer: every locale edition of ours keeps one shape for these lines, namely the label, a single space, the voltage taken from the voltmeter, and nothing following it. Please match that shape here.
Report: 3 V
